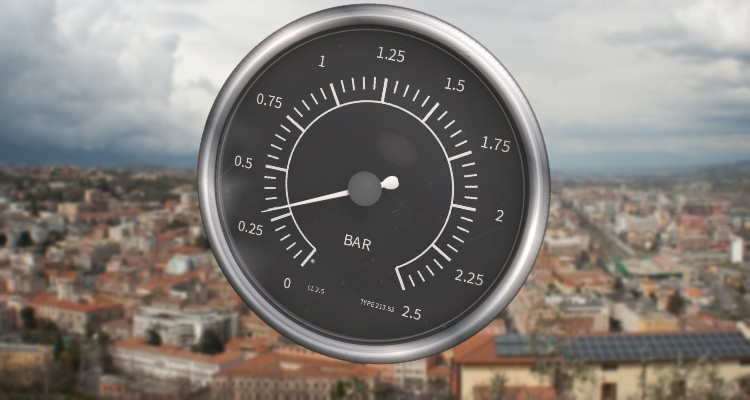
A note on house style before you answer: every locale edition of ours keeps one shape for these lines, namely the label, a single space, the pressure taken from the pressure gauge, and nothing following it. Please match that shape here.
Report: 0.3 bar
